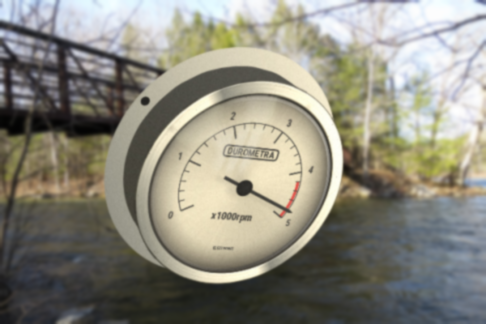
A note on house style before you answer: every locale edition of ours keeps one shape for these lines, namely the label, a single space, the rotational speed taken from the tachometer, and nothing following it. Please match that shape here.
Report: 4800 rpm
